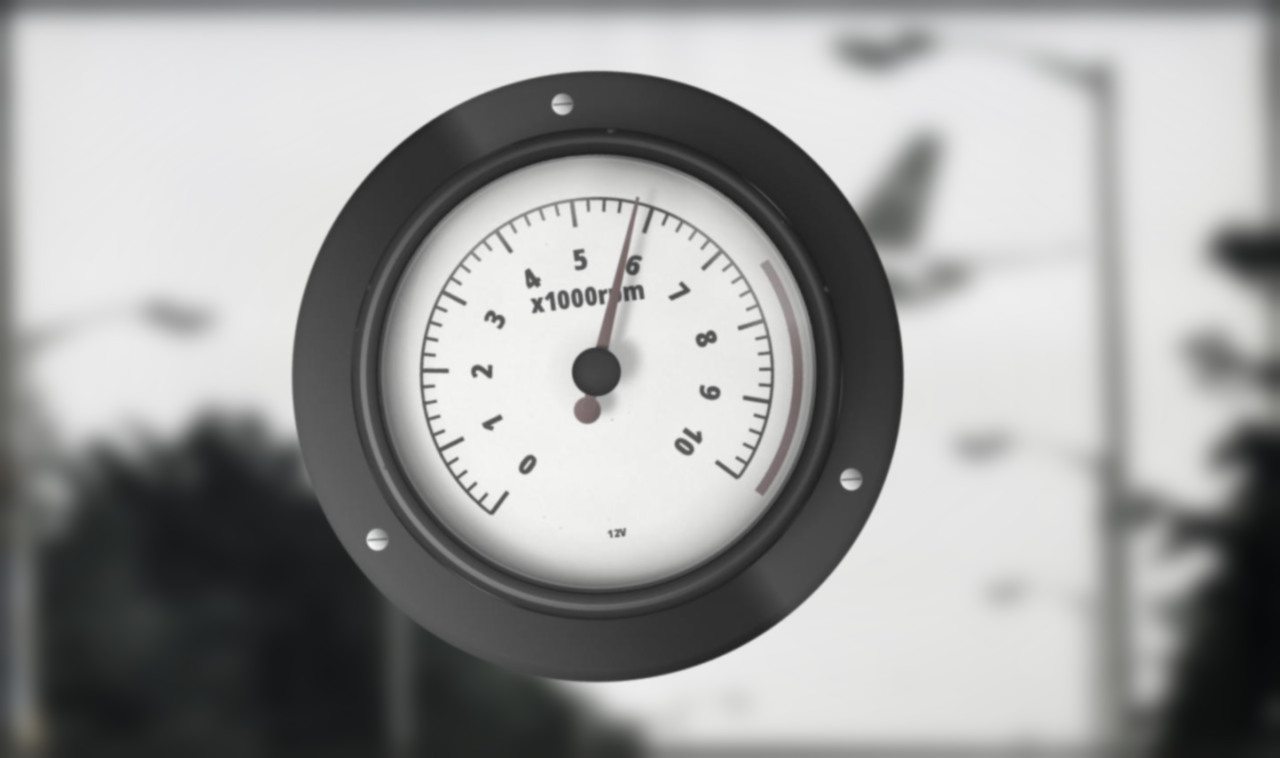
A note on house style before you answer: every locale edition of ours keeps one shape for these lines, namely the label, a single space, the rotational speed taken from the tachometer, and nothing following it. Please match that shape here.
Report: 5800 rpm
